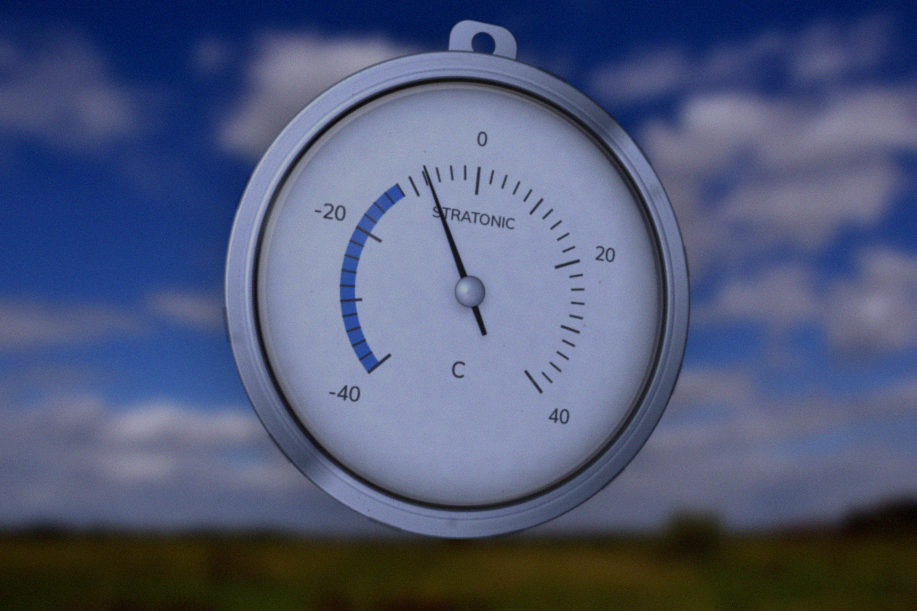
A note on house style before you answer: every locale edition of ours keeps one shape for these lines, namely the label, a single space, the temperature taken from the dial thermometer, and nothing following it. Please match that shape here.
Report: -8 °C
